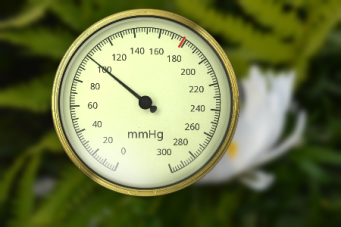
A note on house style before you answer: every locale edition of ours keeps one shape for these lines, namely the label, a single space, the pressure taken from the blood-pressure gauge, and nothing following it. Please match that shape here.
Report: 100 mmHg
